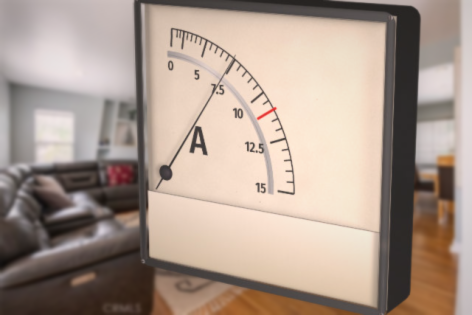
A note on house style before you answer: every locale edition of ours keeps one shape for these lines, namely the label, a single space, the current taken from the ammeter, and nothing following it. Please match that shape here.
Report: 7.5 A
